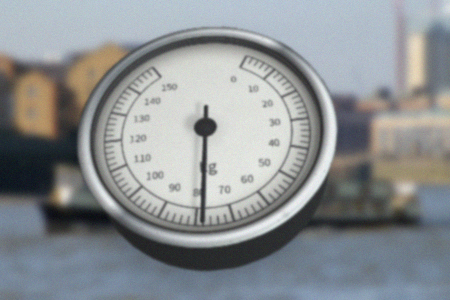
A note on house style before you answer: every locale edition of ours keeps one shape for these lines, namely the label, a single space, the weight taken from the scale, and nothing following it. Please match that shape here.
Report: 78 kg
